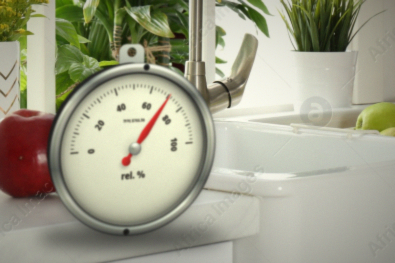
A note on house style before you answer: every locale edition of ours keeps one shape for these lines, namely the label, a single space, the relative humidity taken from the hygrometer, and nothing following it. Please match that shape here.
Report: 70 %
